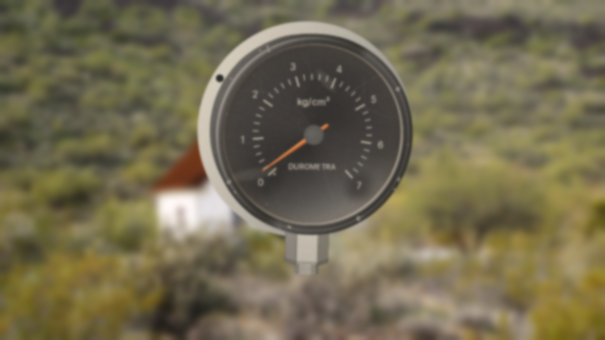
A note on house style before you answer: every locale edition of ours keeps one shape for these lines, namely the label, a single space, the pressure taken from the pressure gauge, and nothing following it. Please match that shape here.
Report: 0.2 kg/cm²
